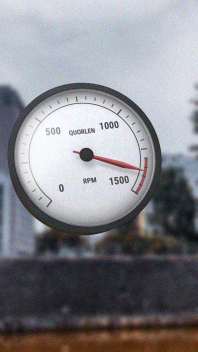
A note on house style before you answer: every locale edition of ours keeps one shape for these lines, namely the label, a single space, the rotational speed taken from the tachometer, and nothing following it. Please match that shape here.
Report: 1375 rpm
